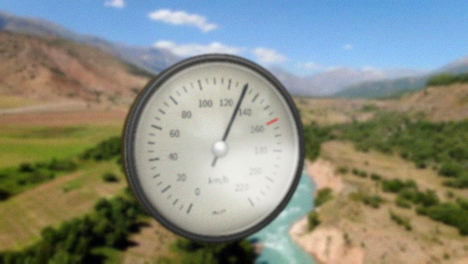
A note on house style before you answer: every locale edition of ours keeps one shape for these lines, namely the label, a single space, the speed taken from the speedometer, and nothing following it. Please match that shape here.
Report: 130 km/h
